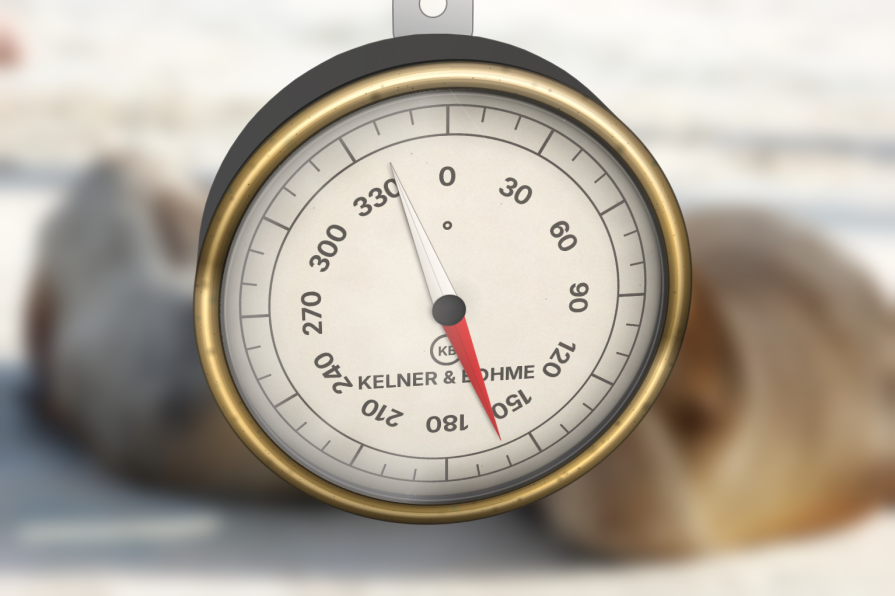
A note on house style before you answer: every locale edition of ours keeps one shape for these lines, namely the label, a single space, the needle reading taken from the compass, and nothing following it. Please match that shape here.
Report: 160 °
